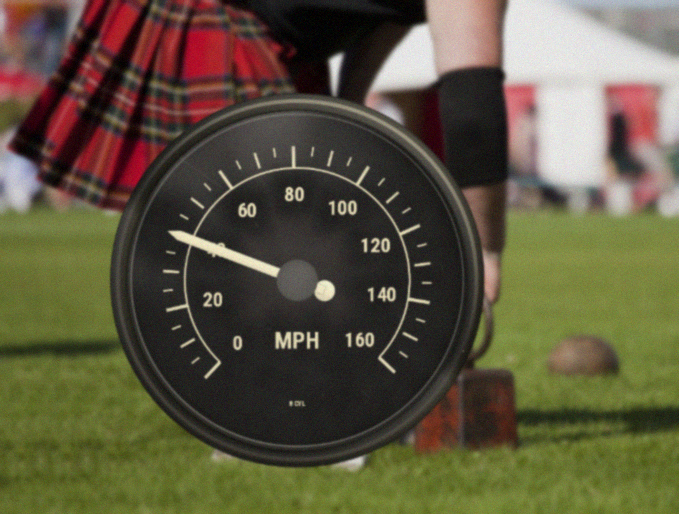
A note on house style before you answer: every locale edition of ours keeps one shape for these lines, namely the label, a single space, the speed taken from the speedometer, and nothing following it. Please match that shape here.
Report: 40 mph
